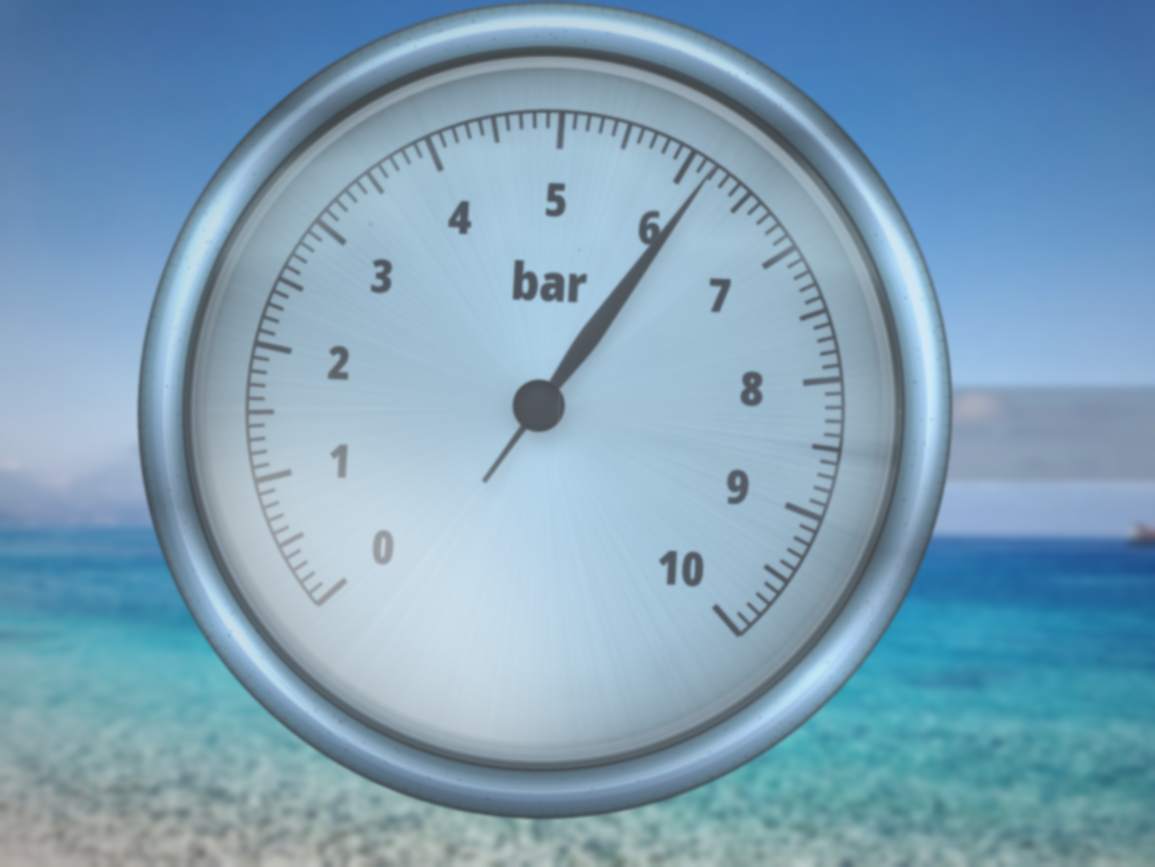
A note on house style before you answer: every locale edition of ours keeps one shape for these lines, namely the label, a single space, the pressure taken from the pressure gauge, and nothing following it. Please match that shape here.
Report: 6.2 bar
